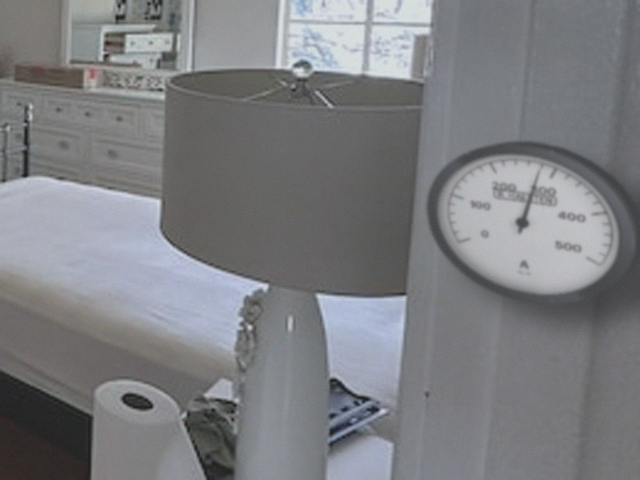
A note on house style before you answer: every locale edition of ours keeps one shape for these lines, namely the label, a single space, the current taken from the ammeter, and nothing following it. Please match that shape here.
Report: 280 A
